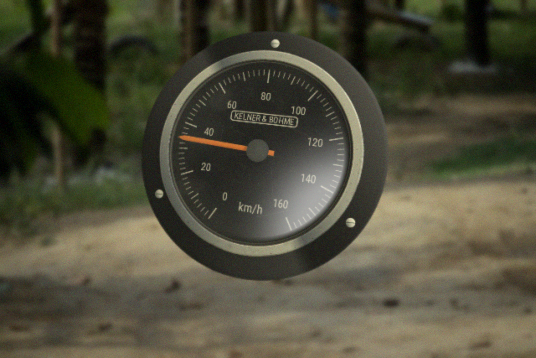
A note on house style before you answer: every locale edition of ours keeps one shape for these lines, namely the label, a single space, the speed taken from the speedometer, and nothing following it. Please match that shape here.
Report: 34 km/h
